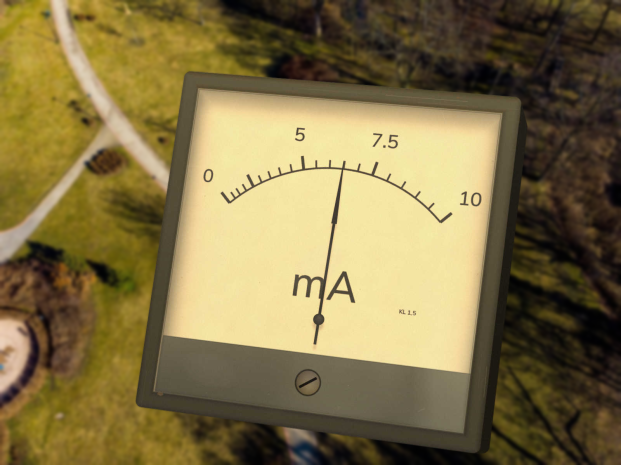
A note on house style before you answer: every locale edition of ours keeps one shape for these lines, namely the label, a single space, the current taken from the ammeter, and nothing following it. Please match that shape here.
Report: 6.5 mA
